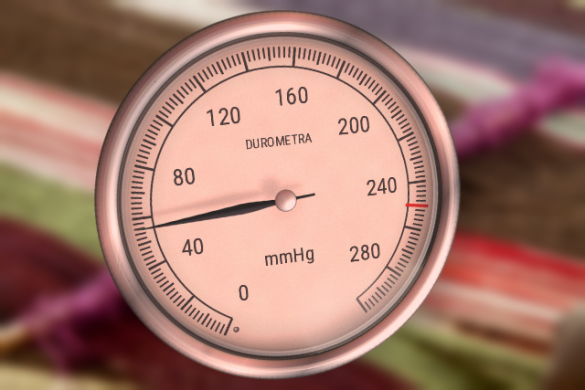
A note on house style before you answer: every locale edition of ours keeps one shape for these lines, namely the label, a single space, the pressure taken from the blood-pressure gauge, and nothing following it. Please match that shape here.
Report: 56 mmHg
